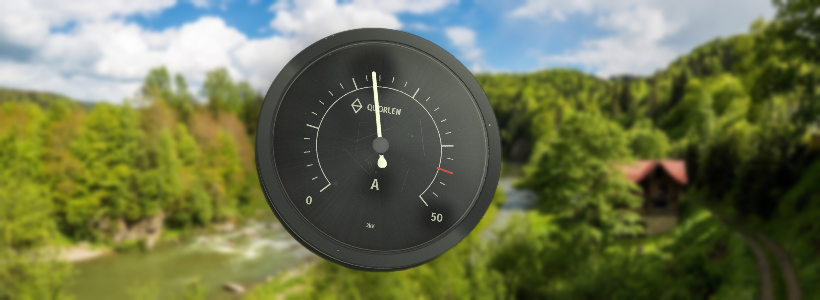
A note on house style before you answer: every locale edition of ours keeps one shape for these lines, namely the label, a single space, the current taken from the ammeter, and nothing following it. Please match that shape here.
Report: 23 A
